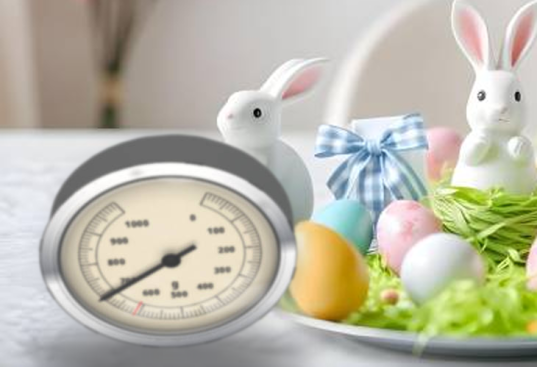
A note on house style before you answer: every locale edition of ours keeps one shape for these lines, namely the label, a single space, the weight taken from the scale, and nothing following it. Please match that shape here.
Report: 700 g
